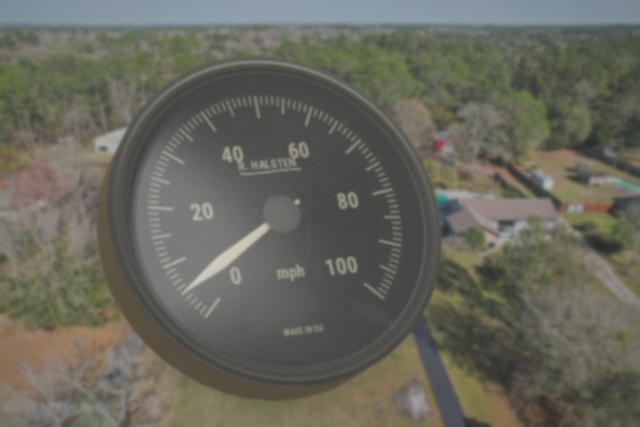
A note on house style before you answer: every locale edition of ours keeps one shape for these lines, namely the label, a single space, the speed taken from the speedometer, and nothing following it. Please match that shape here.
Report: 5 mph
